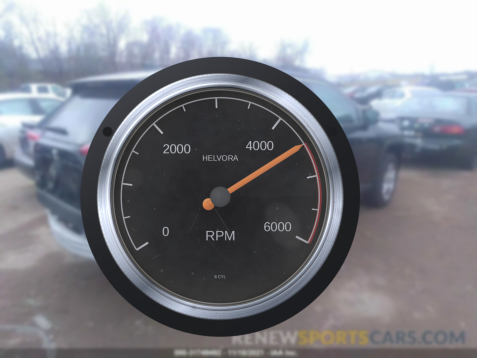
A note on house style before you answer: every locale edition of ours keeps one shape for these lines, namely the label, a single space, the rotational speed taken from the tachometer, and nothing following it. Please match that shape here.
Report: 4500 rpm
